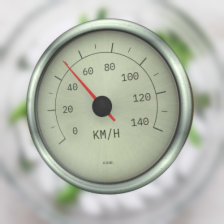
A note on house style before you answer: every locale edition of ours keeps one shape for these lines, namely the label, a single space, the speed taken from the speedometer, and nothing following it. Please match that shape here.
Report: 50 km/h
